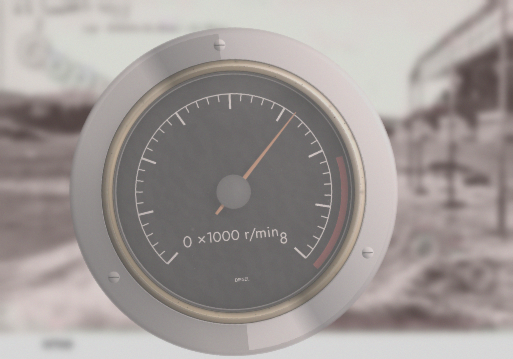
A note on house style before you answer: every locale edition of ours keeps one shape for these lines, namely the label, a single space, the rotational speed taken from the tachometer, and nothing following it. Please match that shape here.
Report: 5200 rpm
